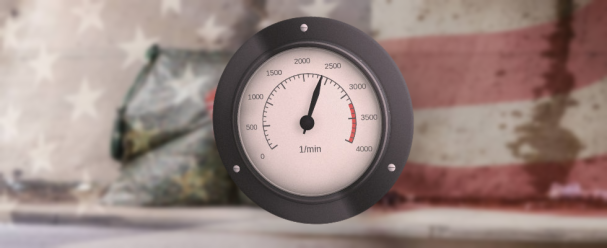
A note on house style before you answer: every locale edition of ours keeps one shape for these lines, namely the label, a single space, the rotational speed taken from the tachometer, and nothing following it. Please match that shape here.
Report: 2400 rpm
